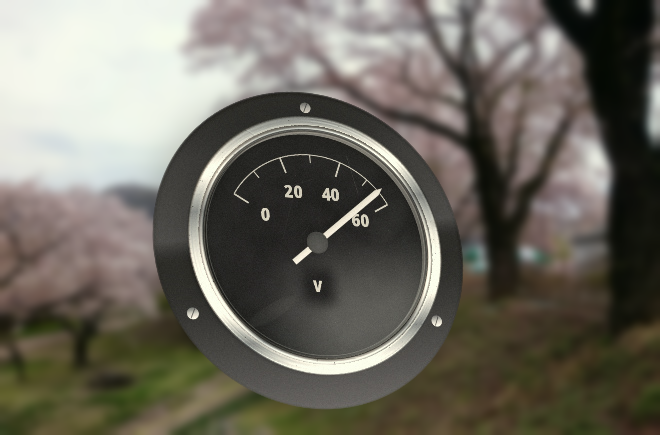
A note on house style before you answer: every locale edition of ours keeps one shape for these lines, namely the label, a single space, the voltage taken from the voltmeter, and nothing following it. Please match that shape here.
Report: 55 V
